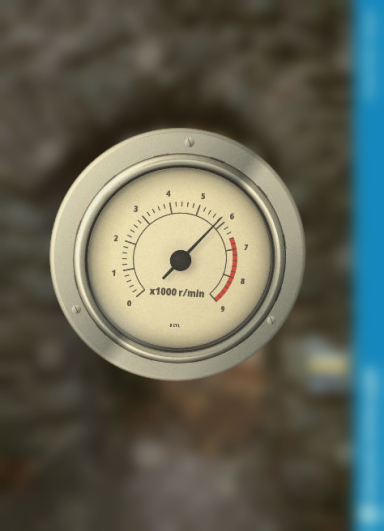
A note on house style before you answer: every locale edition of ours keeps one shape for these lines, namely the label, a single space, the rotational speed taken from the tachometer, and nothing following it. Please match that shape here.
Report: 5800 rpm
